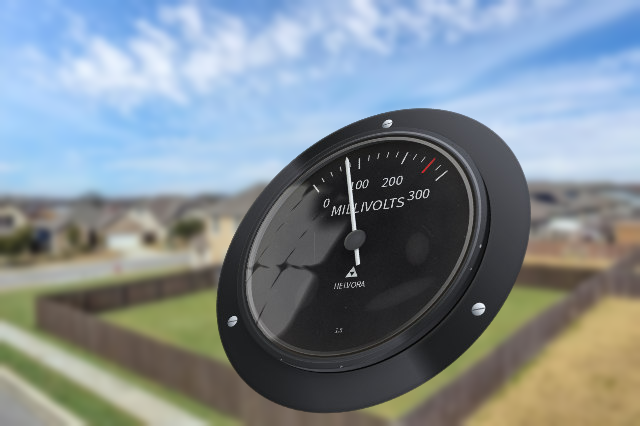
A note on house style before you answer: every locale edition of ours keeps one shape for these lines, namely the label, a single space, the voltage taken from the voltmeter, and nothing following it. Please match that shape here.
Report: 80 mV
